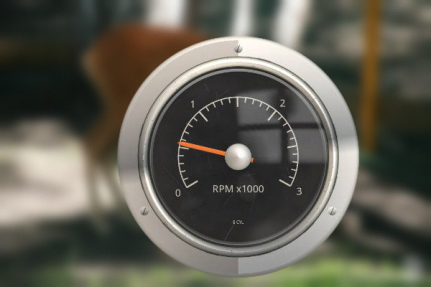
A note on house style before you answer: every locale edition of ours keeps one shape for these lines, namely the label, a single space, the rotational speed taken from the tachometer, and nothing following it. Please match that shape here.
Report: 550 rpm
